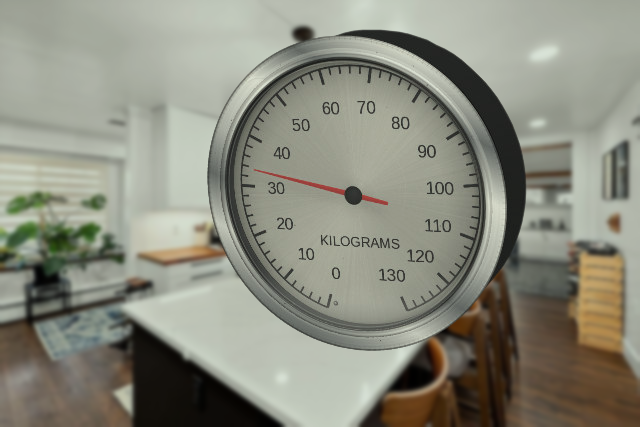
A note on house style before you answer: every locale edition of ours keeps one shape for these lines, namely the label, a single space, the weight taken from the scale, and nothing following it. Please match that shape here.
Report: 34 kg
